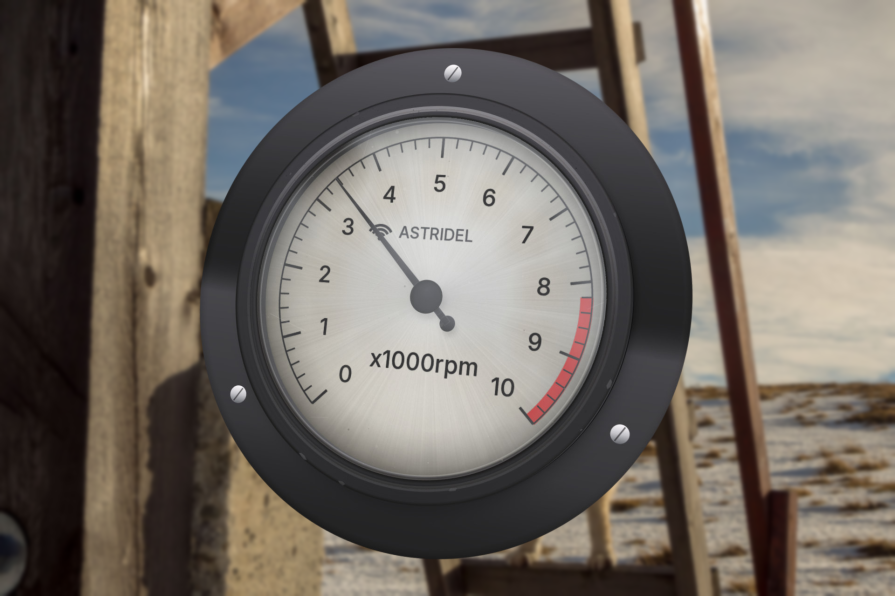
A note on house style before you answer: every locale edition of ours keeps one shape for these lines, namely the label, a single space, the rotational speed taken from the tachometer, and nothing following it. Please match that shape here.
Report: 3400 rpm
